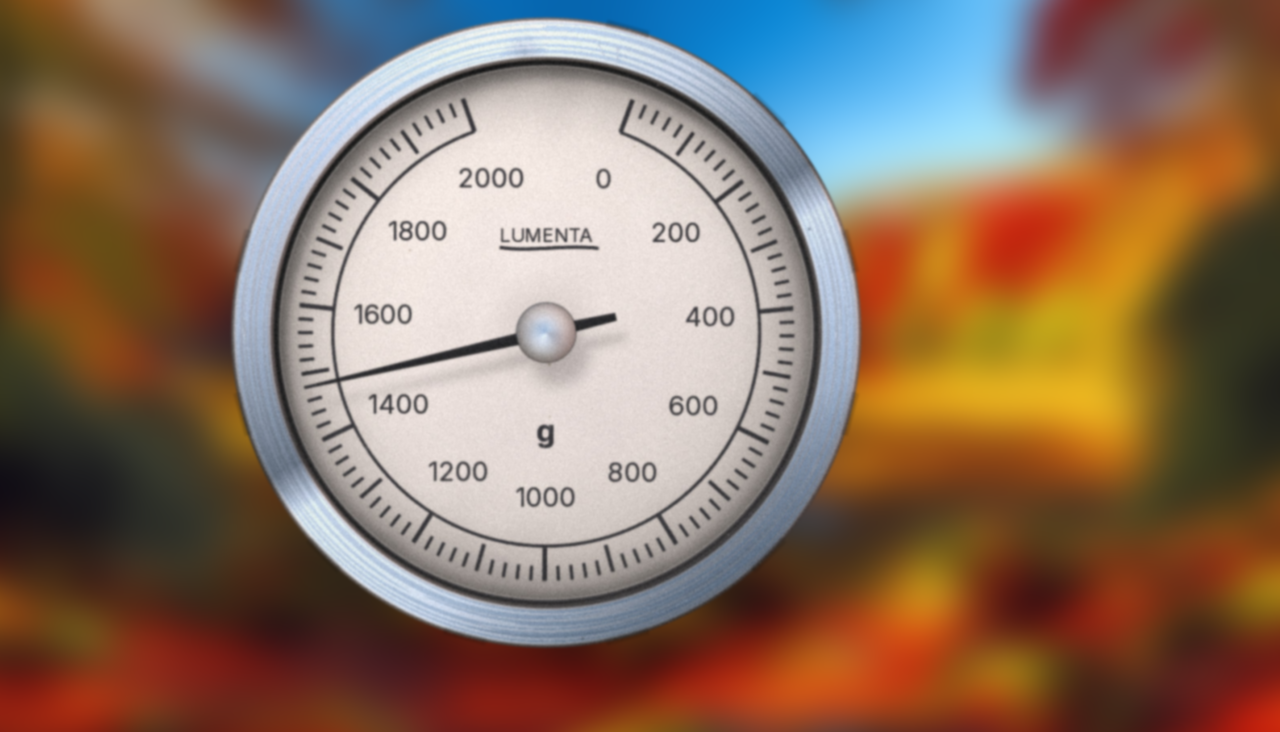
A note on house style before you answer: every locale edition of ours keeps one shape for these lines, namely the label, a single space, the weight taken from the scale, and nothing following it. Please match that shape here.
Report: 1480 g
